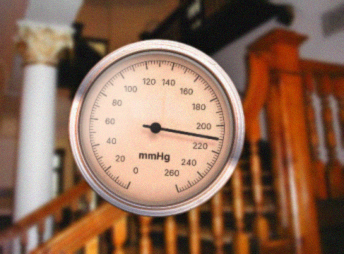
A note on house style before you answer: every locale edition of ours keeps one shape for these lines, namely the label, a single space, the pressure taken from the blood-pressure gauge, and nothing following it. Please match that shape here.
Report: 210 mmHg
